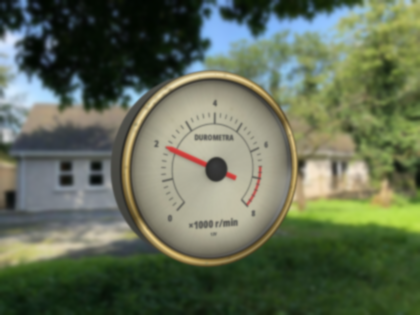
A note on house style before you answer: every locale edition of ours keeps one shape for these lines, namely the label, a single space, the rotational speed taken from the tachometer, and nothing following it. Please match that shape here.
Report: 2000 rpm
